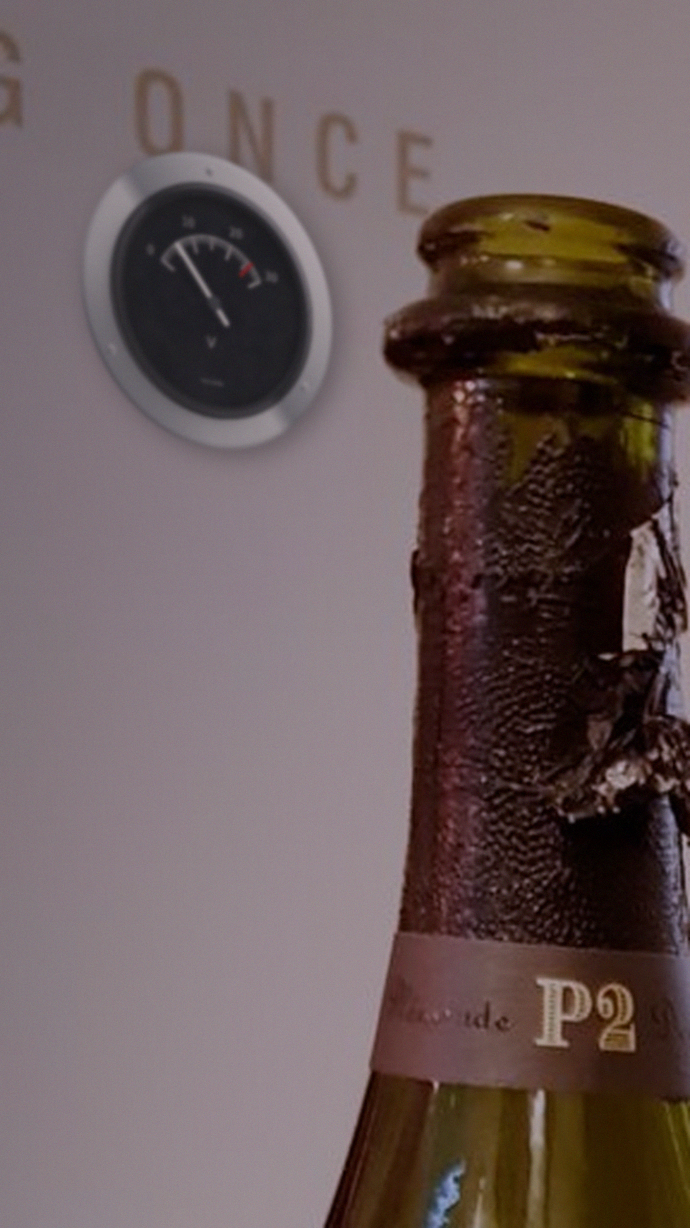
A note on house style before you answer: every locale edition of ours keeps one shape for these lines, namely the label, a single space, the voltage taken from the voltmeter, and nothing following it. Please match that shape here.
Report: 5 V
